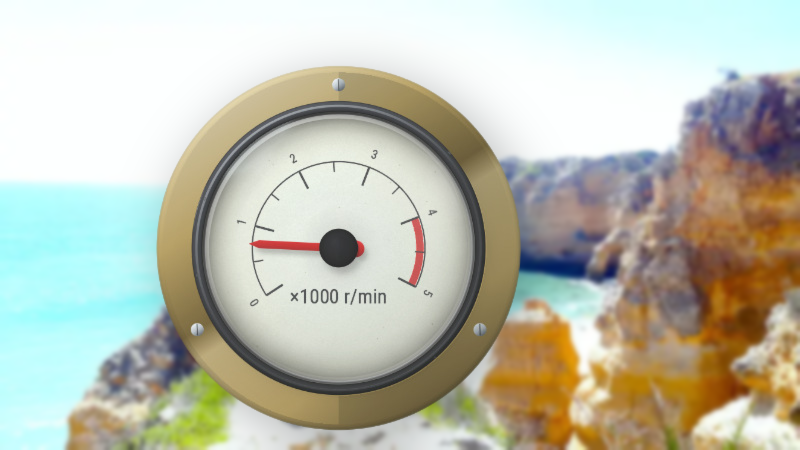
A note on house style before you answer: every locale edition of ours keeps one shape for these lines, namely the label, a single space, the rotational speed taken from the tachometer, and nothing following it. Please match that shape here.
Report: 750 rpm
